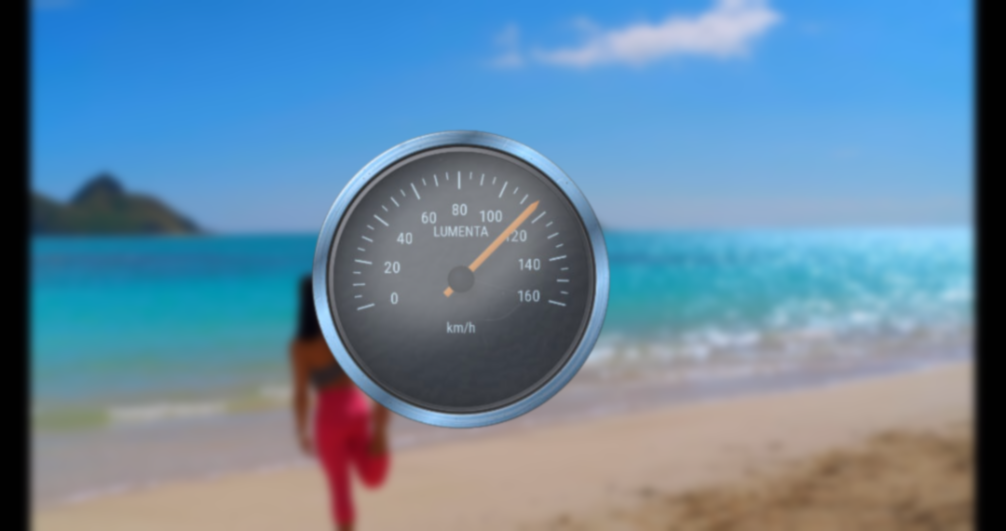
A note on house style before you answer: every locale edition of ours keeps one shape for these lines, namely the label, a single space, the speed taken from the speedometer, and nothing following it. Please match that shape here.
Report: 115 km/h
